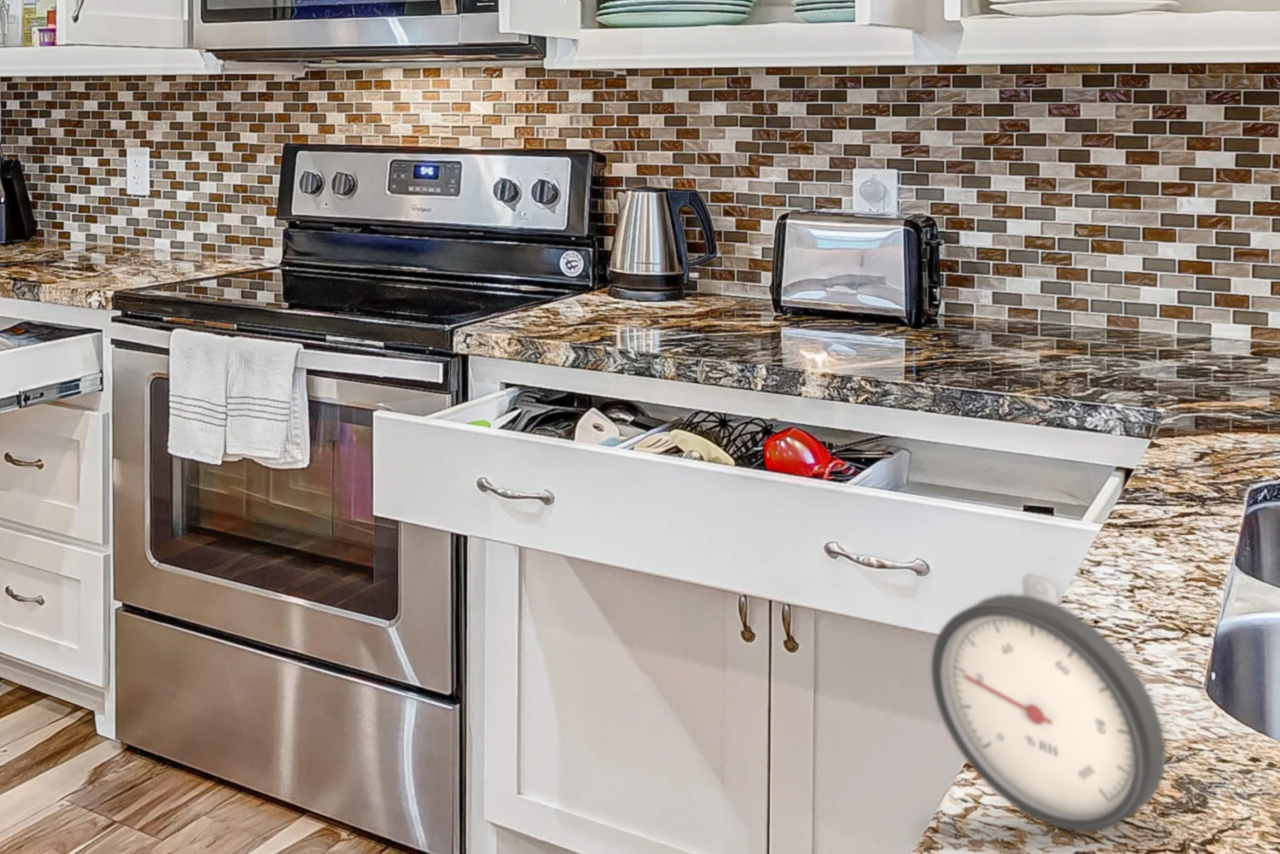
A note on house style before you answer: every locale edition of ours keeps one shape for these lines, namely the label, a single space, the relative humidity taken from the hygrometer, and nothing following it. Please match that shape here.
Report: 20 %
